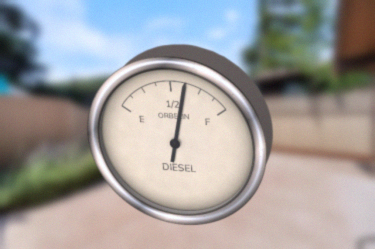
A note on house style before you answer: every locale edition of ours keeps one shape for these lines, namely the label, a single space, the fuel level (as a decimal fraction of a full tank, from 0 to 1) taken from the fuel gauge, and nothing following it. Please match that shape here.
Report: 0.625
